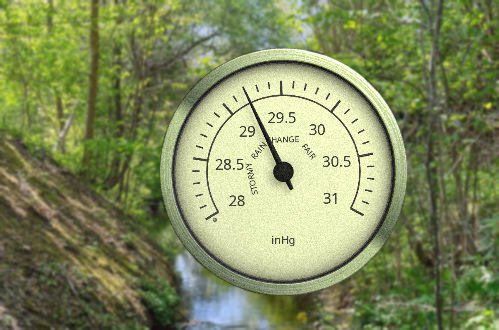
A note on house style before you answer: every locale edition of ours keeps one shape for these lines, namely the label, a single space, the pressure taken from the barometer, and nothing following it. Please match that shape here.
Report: 29.2 inHg
